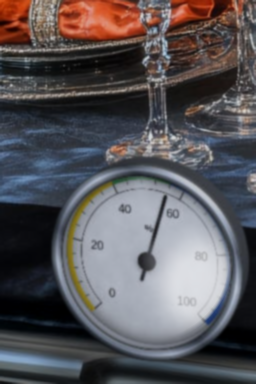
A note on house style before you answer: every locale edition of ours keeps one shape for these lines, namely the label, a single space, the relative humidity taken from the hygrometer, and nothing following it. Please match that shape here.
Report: 56 %
